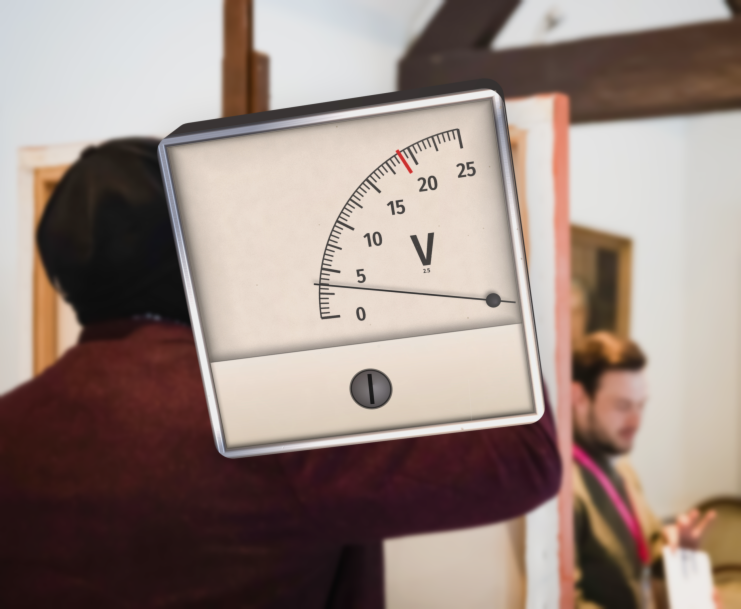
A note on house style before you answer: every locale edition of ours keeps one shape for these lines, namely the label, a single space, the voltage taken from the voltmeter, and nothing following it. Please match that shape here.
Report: 3.5 V
